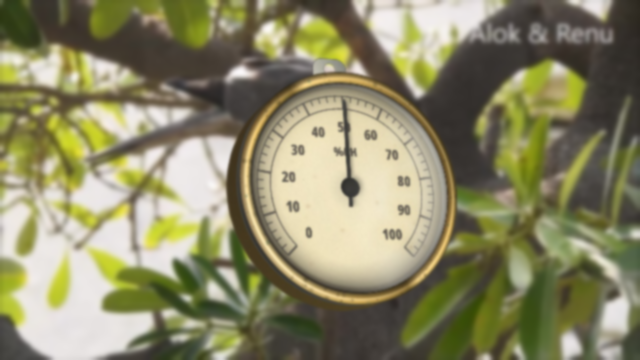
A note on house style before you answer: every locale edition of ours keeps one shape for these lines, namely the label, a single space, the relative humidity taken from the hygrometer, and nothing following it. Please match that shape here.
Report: 50 %
